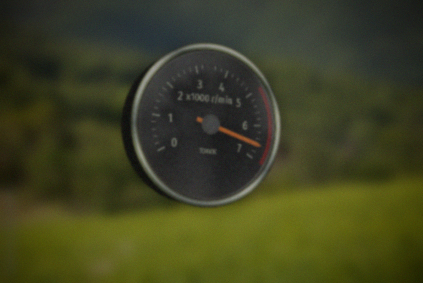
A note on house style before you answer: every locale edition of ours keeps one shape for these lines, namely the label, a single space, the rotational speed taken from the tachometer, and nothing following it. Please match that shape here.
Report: 6600 rpm
